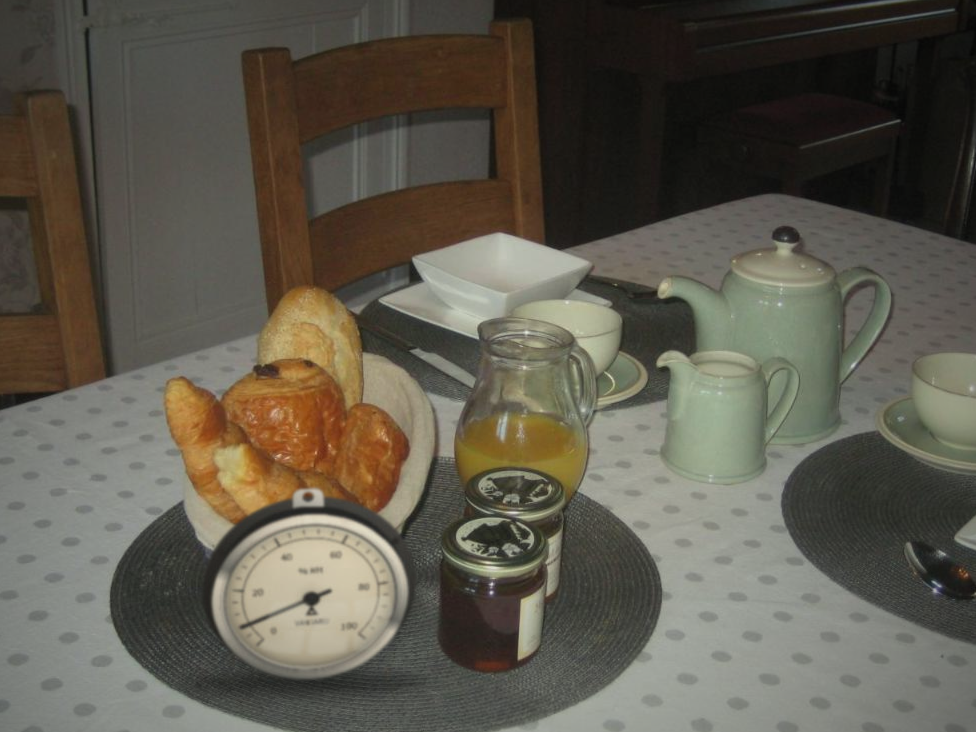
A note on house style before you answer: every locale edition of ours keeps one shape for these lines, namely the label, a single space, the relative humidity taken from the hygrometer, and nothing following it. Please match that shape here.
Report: 8 %
